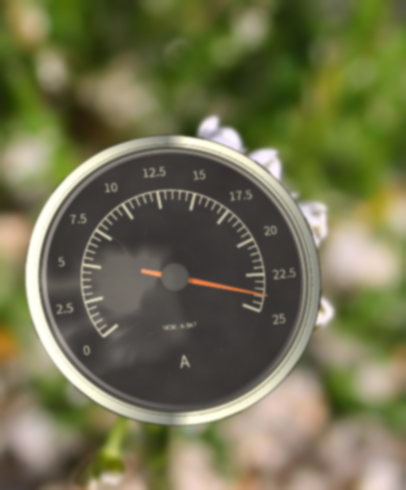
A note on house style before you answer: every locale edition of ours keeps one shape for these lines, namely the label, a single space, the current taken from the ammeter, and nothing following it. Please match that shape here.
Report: 24 A
